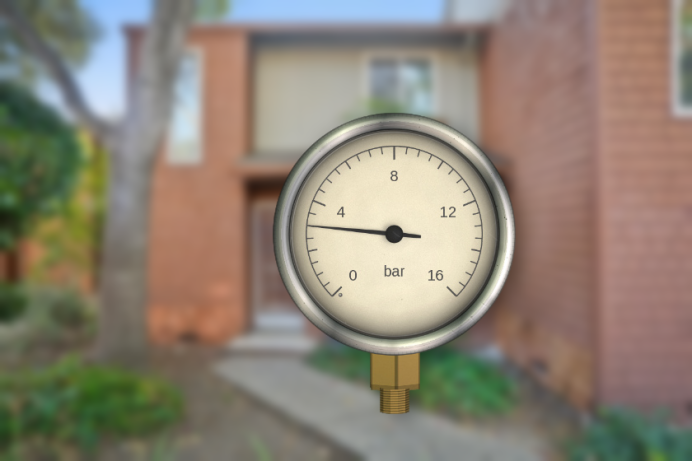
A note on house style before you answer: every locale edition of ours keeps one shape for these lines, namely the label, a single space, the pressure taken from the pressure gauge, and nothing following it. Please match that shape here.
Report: 3 bar
